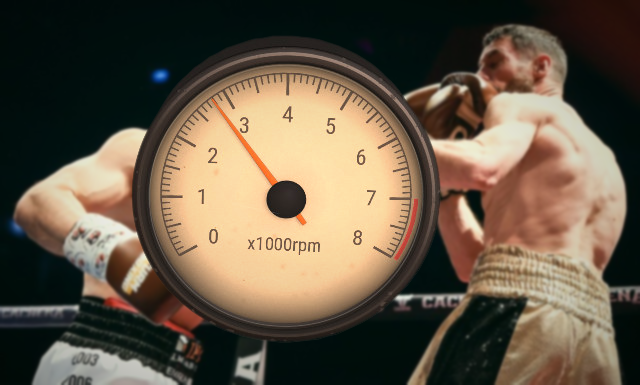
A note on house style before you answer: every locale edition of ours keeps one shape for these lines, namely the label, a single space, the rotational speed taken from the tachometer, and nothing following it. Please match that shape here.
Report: 2800 rpm
